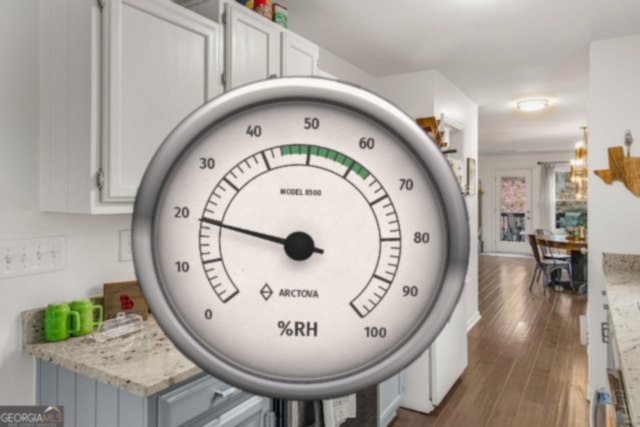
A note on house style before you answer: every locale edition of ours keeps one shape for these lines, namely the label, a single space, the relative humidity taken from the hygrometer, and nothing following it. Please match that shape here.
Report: 20 %
